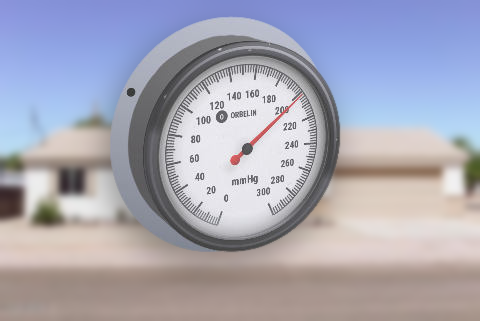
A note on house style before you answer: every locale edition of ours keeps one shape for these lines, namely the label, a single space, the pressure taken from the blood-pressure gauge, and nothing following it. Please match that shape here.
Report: 200 mmHg
